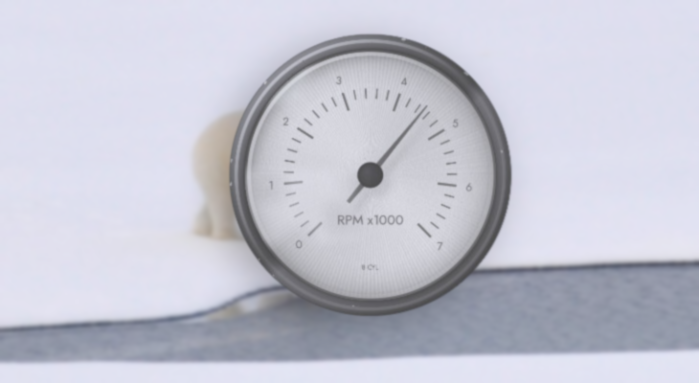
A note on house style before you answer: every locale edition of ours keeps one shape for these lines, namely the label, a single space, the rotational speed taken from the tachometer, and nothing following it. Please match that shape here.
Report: 4500 rpm
